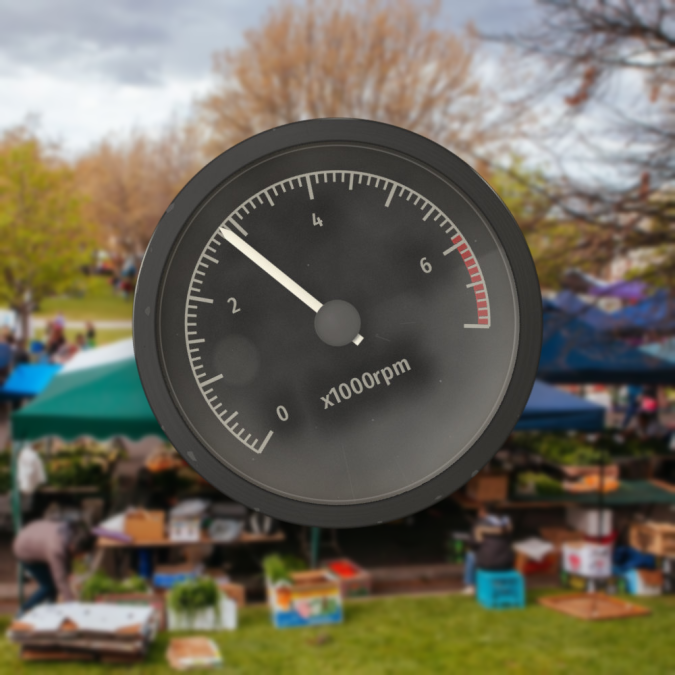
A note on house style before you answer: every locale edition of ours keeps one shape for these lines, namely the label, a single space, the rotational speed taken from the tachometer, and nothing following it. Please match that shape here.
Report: 2850 rpm
